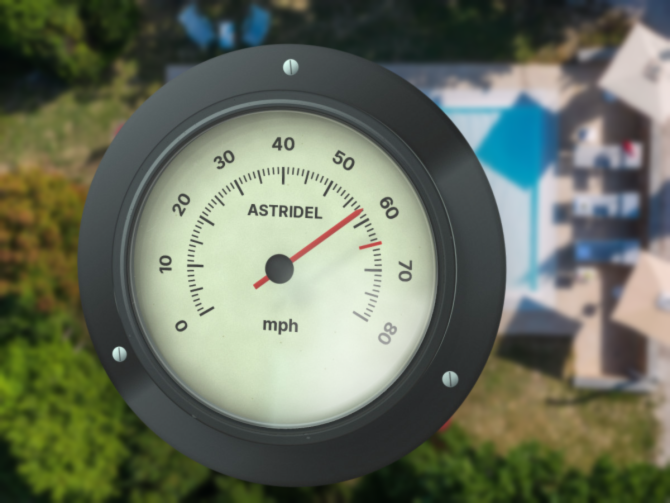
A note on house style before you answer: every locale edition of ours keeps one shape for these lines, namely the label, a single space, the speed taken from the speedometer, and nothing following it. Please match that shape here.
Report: 58 mph
